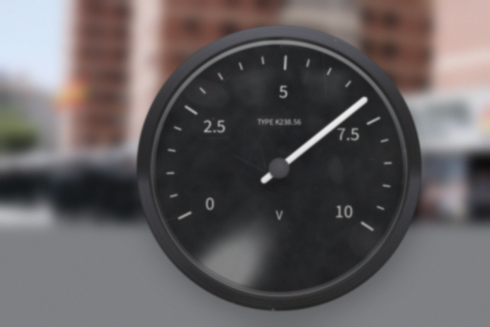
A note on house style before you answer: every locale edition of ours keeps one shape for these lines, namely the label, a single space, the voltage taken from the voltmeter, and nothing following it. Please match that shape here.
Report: 7 V
